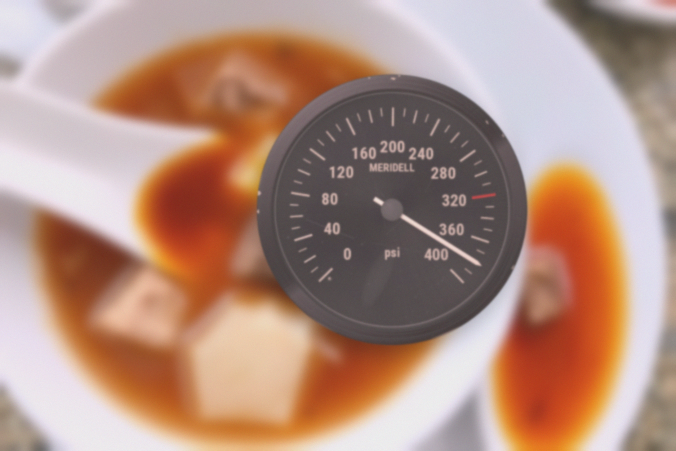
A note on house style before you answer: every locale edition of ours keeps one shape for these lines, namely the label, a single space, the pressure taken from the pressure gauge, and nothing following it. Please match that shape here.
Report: 380 psi
